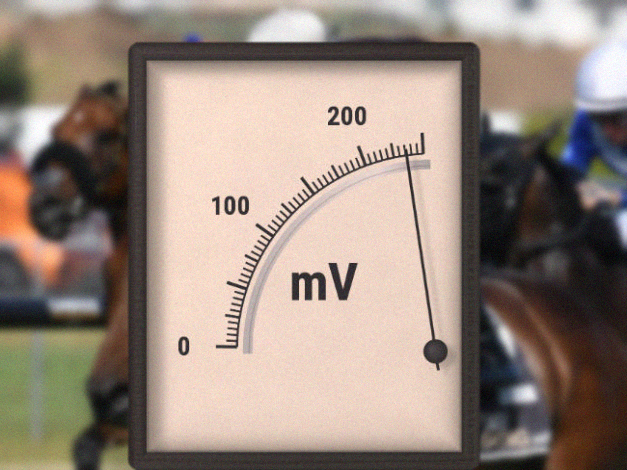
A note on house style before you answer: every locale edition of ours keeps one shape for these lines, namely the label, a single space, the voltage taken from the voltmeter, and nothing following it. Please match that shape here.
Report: 235 mV
